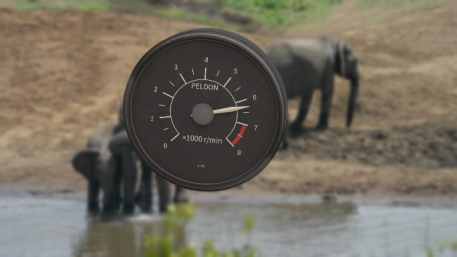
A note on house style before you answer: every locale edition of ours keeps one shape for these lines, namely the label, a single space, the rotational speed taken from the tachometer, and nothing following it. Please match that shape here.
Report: 6250 rpm
